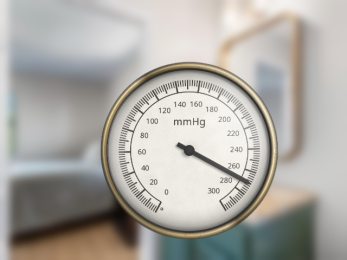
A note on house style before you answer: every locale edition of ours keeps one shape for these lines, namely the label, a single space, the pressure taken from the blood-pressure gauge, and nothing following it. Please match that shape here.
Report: 270 mmHg
